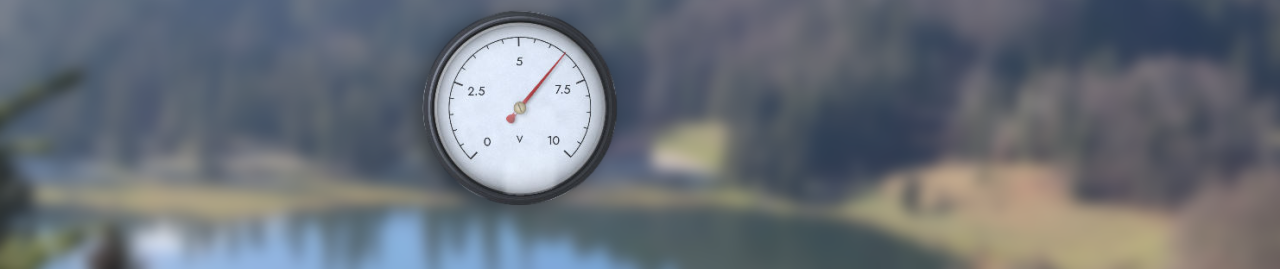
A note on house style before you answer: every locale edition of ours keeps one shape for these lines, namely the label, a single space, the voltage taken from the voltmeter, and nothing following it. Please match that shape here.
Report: 6.5 V
